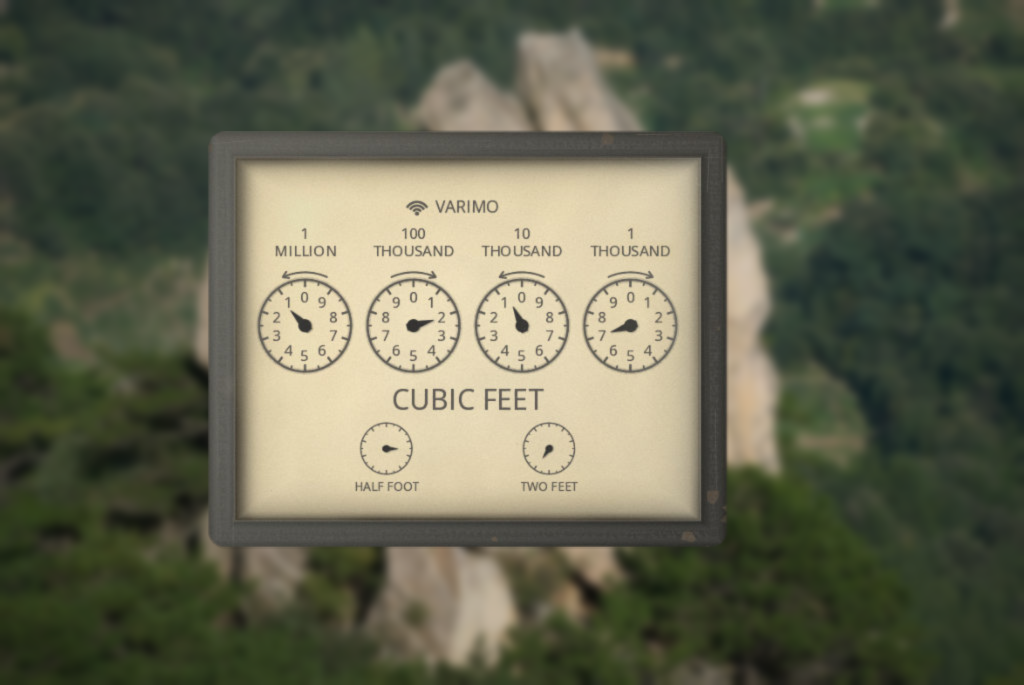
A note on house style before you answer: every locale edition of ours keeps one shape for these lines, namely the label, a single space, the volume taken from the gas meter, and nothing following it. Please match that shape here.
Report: 120700 ft³
